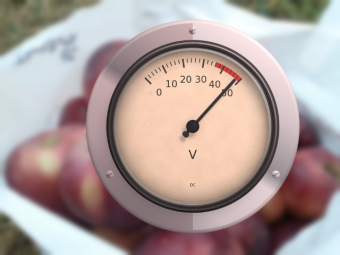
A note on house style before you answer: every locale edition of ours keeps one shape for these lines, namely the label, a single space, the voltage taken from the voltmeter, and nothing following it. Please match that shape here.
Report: 48 V
